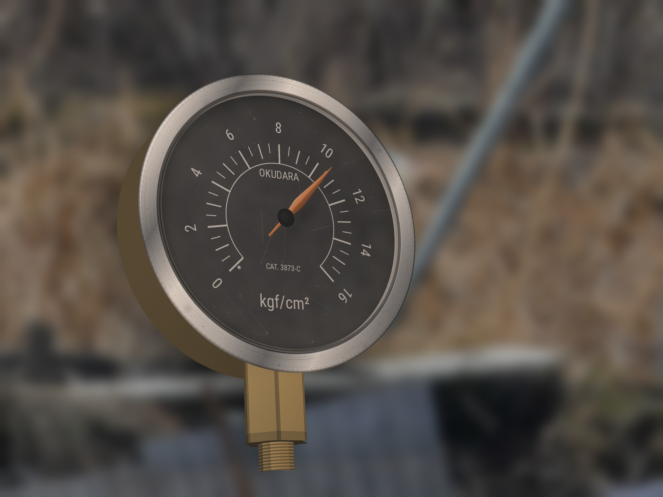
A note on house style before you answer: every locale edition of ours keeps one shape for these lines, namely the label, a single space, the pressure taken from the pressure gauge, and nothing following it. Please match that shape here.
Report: 10.5 kg/cm²
